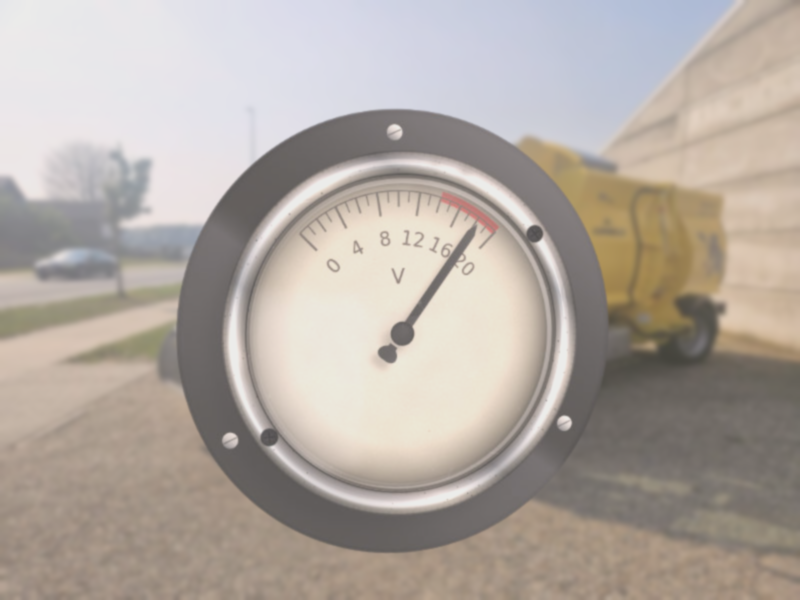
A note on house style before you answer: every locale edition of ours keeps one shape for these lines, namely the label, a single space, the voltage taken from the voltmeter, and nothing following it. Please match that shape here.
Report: 18 V
